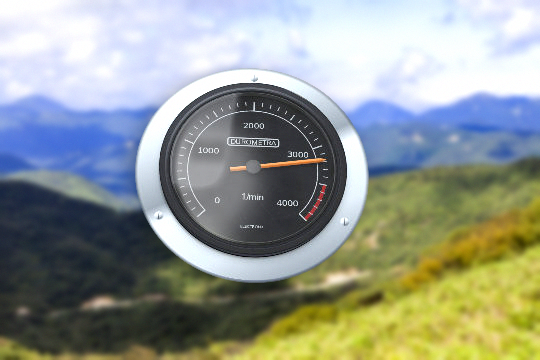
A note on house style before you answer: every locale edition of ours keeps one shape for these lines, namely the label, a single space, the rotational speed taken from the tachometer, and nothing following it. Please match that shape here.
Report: 3200 rpm
